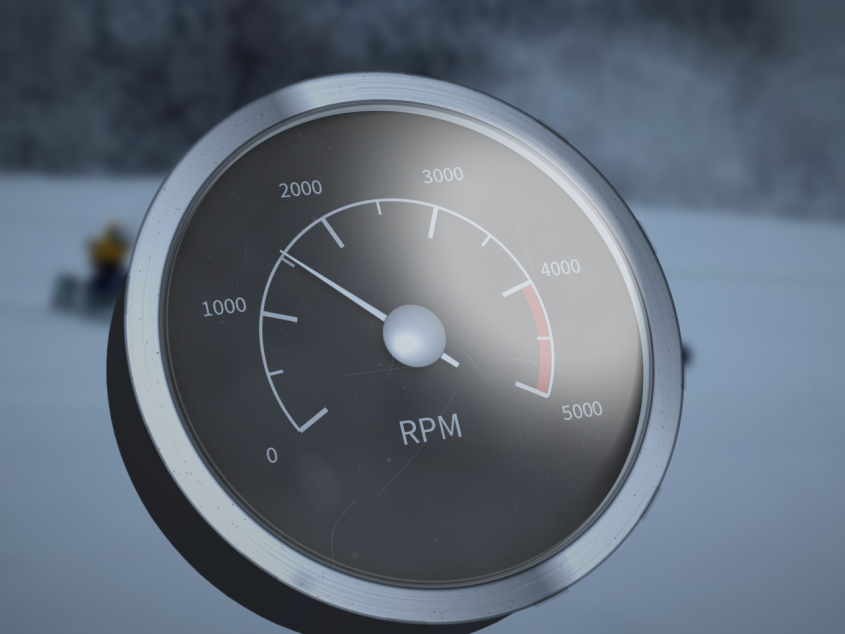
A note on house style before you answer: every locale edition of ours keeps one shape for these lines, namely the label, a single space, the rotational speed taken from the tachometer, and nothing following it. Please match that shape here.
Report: 1500 rpm
